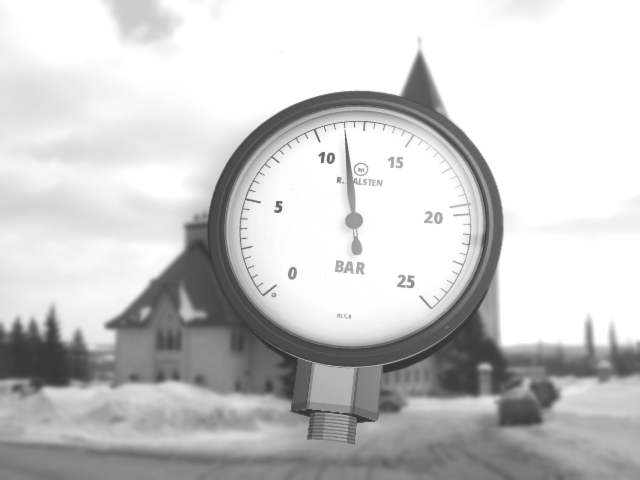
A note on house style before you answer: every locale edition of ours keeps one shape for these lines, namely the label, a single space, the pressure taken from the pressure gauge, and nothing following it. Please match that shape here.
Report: 11.5 bar
